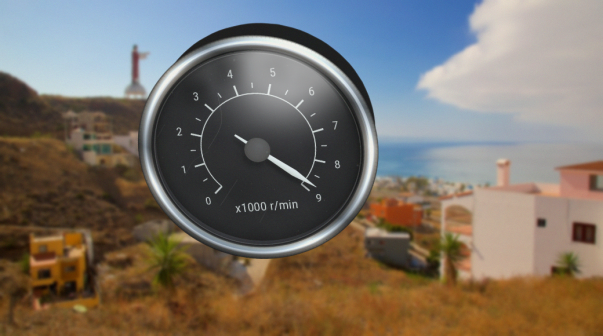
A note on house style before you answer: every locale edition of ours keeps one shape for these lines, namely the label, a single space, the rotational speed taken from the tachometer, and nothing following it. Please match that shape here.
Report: 8750 rpm
